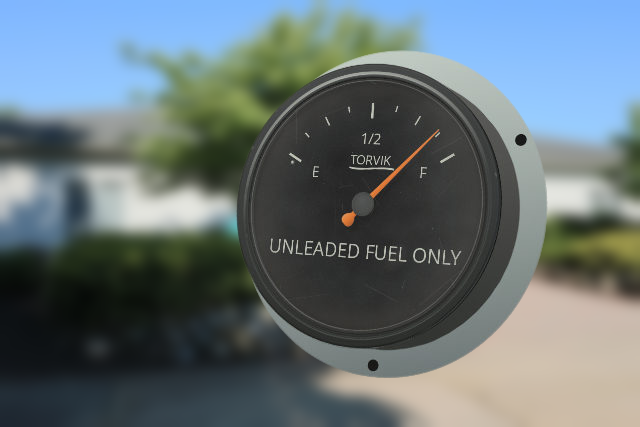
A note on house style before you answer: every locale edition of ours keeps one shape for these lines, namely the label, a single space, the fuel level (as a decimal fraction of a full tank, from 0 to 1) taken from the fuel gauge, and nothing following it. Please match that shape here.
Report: 0.875
